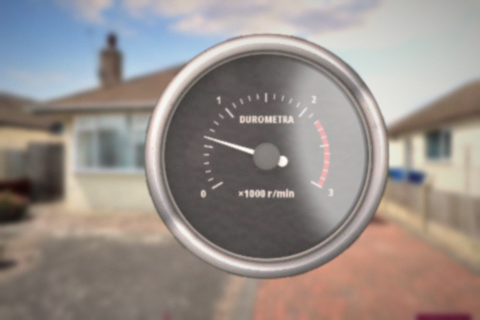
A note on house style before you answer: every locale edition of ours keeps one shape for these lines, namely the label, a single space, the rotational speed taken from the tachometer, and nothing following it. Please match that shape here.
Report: 600 rpm
